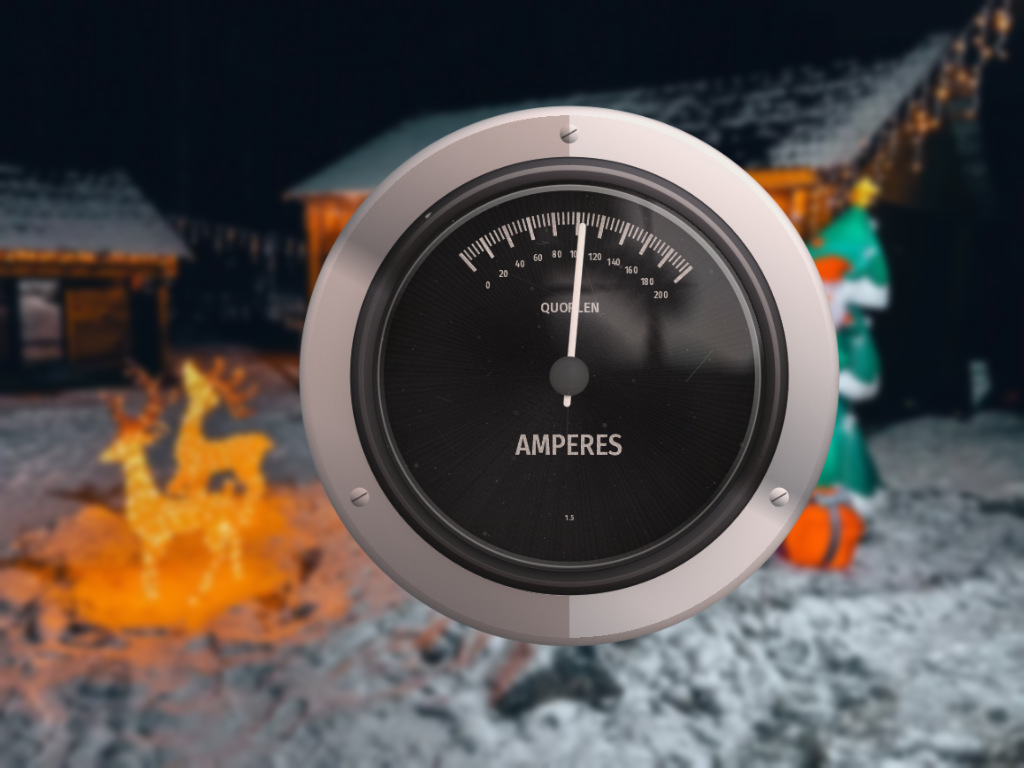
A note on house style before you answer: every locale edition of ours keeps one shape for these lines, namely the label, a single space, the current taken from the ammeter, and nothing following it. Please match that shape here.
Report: 104 A
